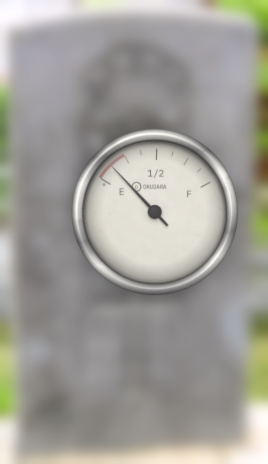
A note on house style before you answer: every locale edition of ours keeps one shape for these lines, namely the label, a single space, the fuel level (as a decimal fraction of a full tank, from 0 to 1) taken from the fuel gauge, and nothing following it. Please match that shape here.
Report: 0.125
